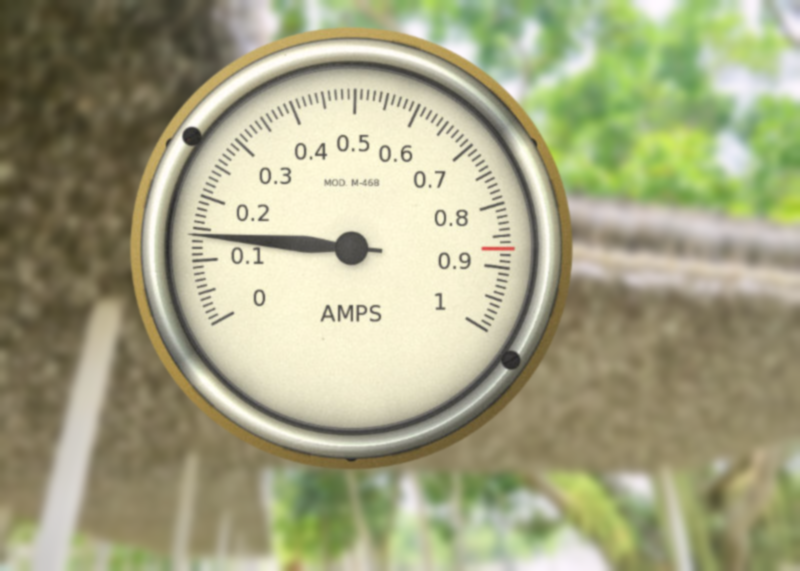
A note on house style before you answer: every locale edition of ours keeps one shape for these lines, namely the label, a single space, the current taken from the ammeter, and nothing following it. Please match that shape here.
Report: 0.14 A
